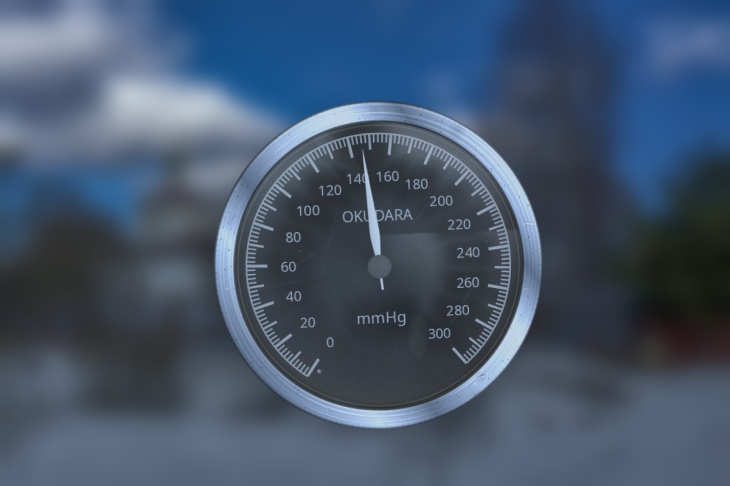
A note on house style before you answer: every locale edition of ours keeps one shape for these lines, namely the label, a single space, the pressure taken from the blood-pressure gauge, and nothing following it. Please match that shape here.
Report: 146 mmHg
